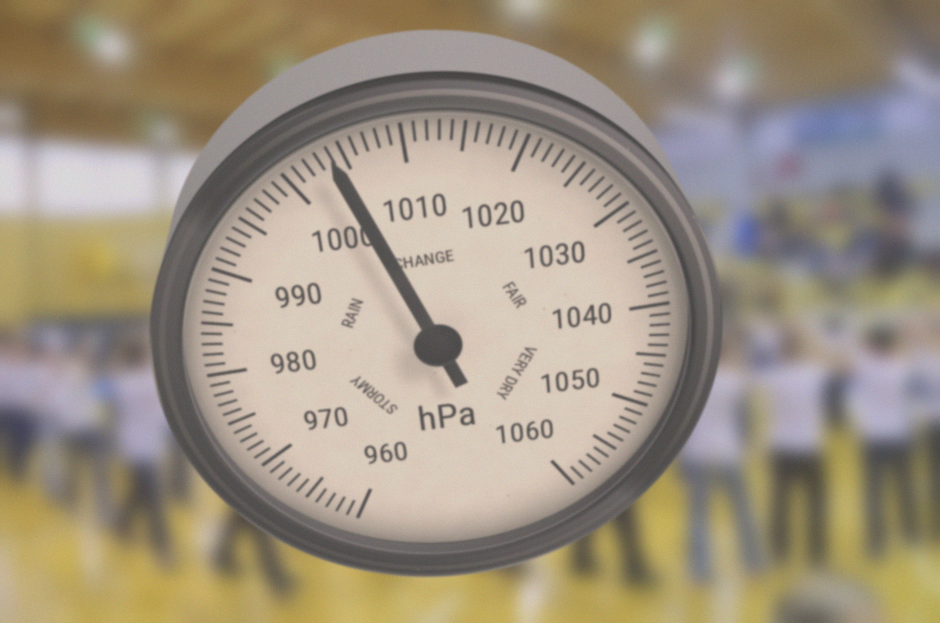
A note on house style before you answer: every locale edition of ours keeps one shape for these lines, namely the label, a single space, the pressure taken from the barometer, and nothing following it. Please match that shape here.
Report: 1004 hPa
